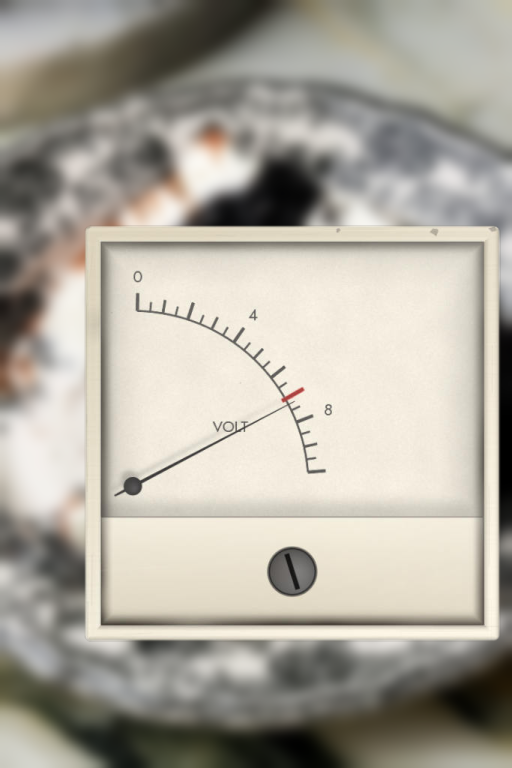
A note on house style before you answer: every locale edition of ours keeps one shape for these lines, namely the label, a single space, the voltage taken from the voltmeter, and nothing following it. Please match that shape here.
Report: 7.25 V
